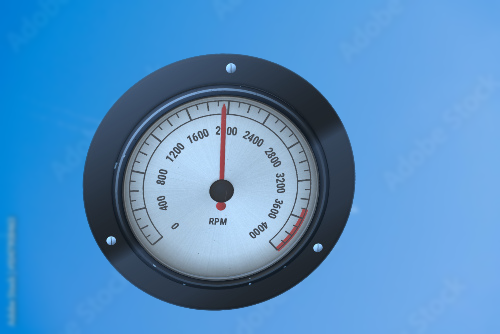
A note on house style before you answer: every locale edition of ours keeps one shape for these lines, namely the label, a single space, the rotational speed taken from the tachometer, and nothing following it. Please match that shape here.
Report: 1950 rpm
